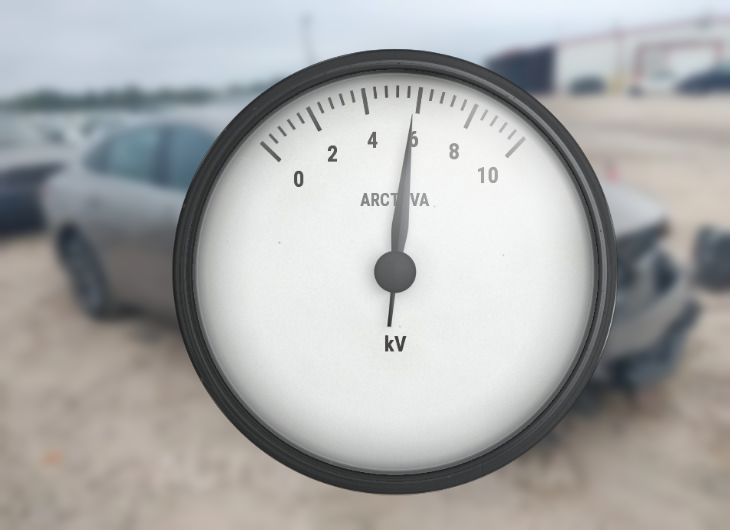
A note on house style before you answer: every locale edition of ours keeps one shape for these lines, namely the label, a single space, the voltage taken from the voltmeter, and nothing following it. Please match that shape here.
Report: 5.8 kV
